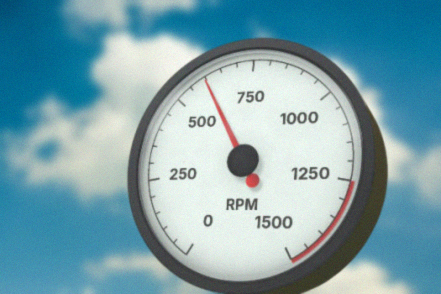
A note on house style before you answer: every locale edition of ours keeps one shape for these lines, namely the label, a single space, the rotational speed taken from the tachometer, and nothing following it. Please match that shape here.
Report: 600 rpm
